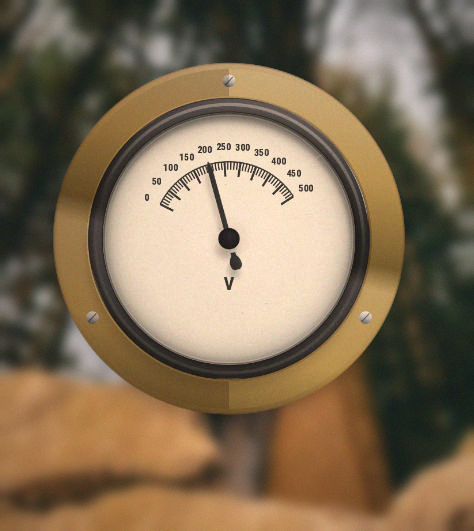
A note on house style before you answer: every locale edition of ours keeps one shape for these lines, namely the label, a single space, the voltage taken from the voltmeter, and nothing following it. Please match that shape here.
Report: 200 V
